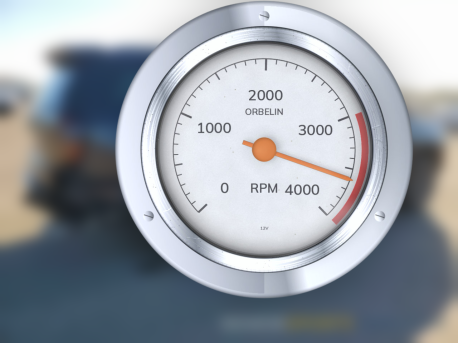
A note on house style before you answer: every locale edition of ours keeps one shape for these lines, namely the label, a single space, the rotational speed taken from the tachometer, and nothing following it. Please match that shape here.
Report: 3600 rpm
